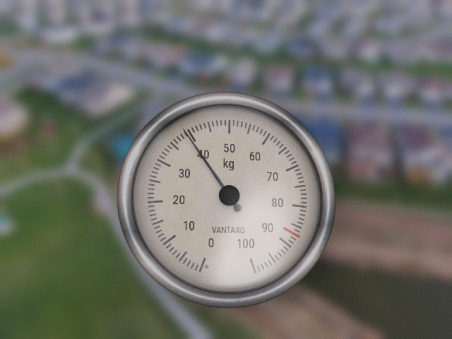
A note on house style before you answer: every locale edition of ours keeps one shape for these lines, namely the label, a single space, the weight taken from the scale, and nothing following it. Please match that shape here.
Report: 39 kg
